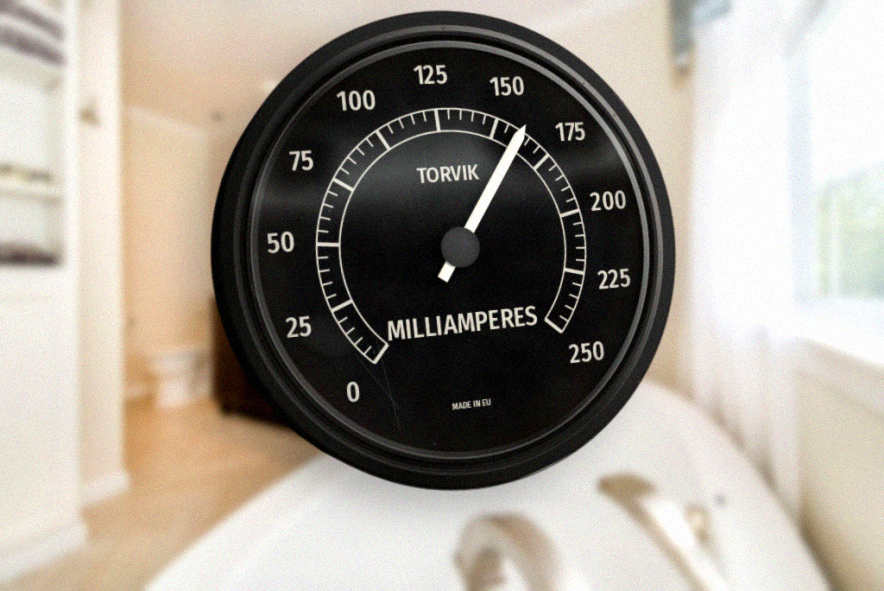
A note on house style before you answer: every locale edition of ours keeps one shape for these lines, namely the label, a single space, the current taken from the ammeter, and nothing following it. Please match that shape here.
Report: 160 mA
